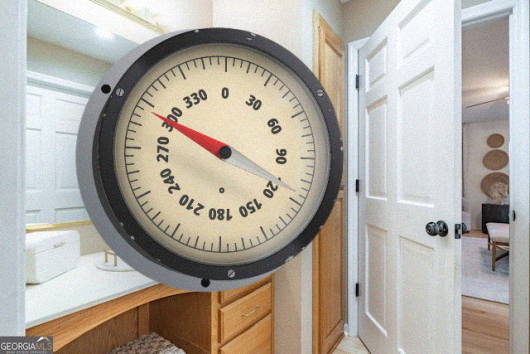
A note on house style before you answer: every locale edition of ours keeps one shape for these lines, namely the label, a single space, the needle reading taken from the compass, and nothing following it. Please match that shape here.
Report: 295 °
